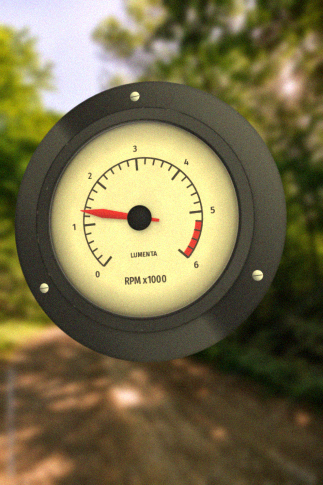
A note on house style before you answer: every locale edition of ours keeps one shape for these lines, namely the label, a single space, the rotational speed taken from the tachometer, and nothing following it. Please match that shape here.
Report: 1300 rpm
